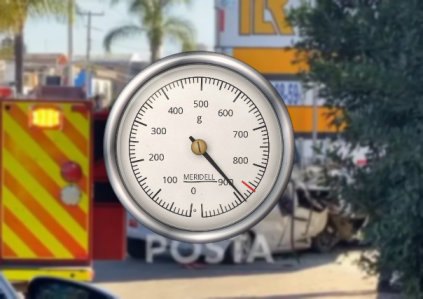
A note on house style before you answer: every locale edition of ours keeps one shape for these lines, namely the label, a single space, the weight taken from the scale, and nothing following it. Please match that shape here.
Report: 890 g
